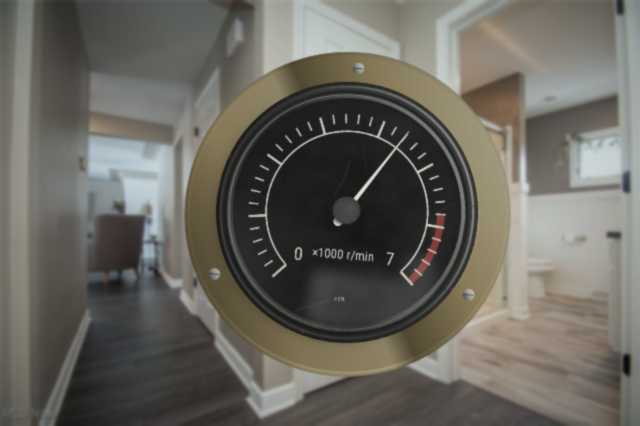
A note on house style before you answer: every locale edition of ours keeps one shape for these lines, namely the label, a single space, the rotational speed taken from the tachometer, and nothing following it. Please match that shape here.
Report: 4400 rpm
